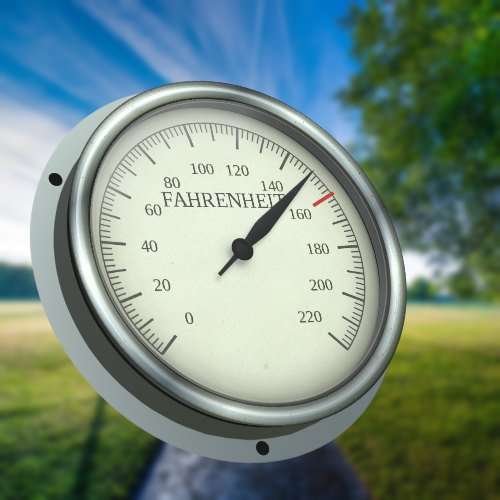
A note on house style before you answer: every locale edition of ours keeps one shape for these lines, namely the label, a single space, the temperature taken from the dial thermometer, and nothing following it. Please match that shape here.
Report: 150 °F
